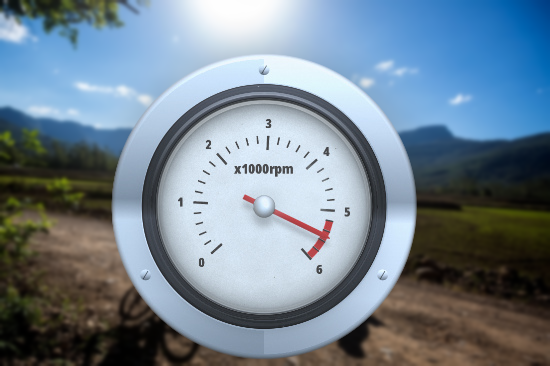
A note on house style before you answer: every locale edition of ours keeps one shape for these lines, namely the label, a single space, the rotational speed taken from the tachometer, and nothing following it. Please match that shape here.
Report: 5500 rpm
